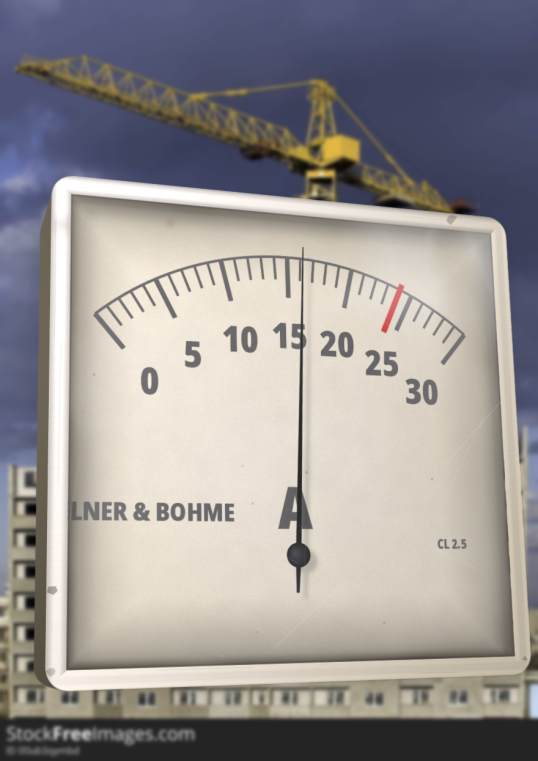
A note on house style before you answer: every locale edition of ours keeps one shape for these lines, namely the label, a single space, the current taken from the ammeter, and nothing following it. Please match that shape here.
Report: 16 A
